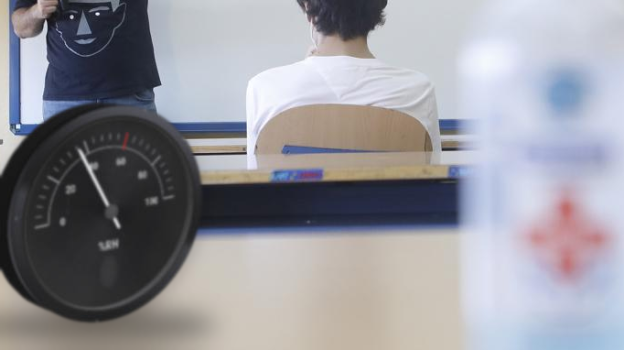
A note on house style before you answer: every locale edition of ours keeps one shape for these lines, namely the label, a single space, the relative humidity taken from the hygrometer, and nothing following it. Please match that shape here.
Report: 36 %
